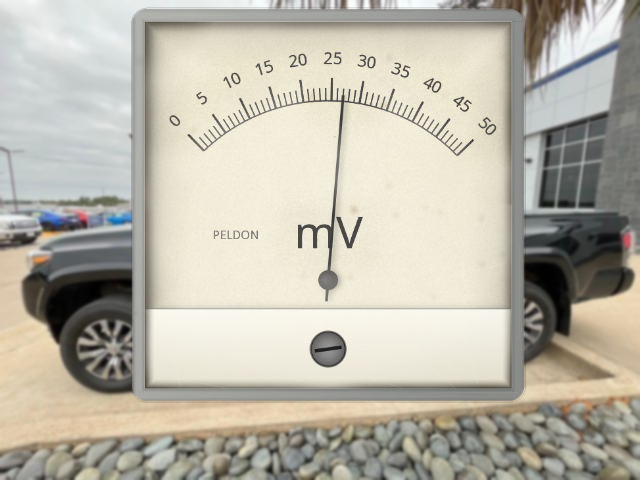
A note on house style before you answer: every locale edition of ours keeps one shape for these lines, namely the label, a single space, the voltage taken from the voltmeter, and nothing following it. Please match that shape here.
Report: 27 mV
